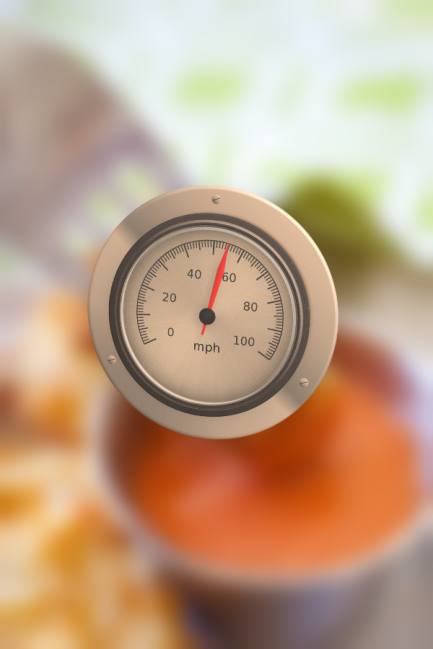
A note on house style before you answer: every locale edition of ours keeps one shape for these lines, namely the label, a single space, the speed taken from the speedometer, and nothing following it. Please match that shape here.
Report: 55 mph
